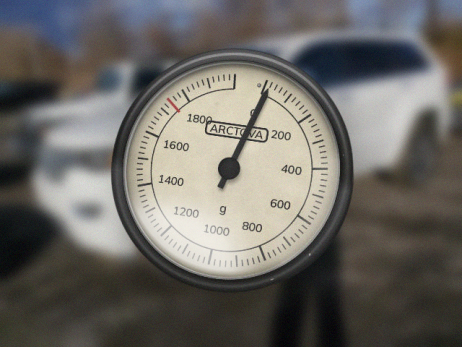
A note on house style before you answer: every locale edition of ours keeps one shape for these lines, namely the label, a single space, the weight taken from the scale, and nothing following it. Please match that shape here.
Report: 20 g
